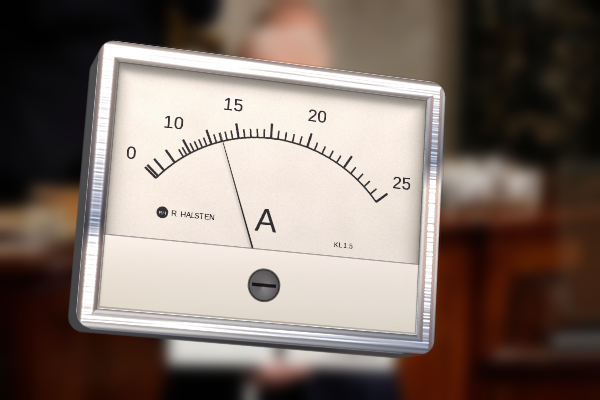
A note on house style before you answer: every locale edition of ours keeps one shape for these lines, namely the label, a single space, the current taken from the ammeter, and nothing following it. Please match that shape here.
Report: 13.5 A
